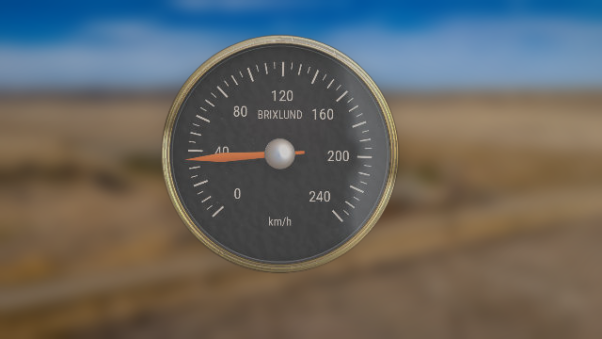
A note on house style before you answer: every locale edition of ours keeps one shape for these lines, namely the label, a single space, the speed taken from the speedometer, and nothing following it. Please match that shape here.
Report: 35 km/h
